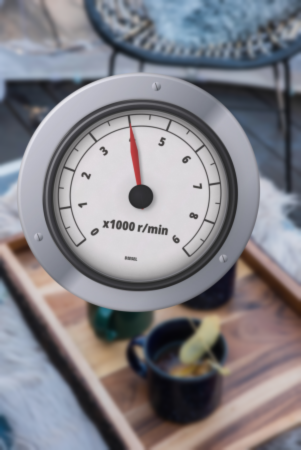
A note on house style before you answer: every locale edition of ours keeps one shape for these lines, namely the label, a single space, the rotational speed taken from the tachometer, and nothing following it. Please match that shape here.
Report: 4000 rpm
